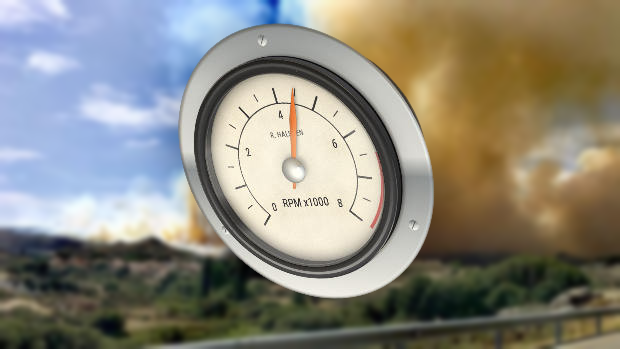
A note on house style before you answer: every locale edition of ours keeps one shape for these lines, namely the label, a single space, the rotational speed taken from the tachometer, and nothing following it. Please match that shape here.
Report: 4500 rpm
